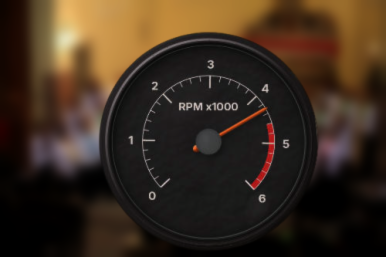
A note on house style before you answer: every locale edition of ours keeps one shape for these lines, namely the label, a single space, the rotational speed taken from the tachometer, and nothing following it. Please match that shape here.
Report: 4300 rpm
